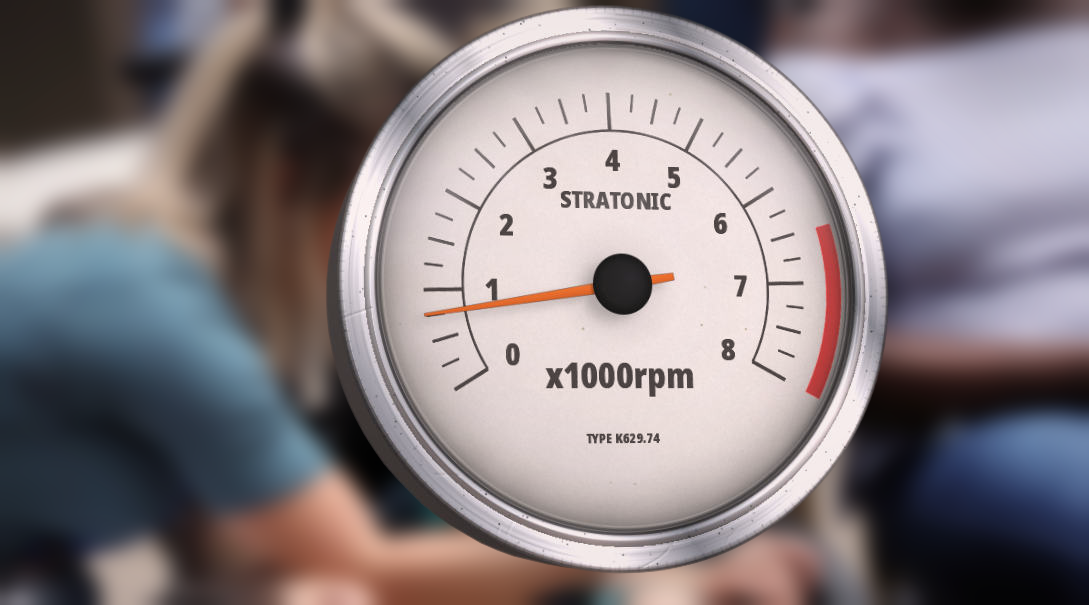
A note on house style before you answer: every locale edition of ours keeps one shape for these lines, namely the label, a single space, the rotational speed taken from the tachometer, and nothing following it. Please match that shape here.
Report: 750 rpm
